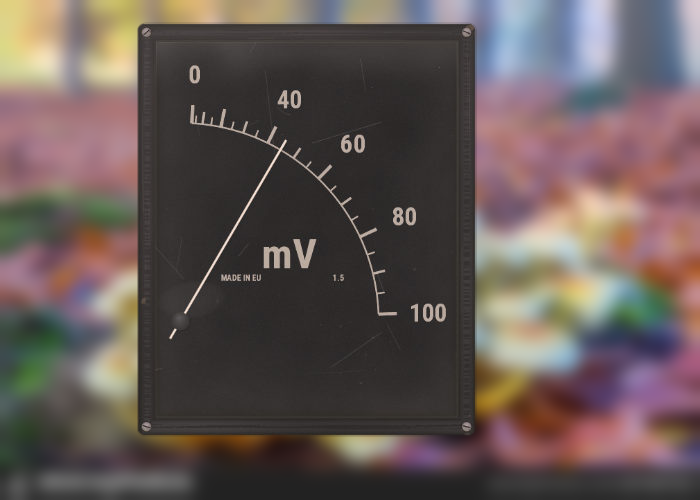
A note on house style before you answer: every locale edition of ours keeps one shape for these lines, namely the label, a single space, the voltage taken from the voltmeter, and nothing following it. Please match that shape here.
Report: 45 mV
